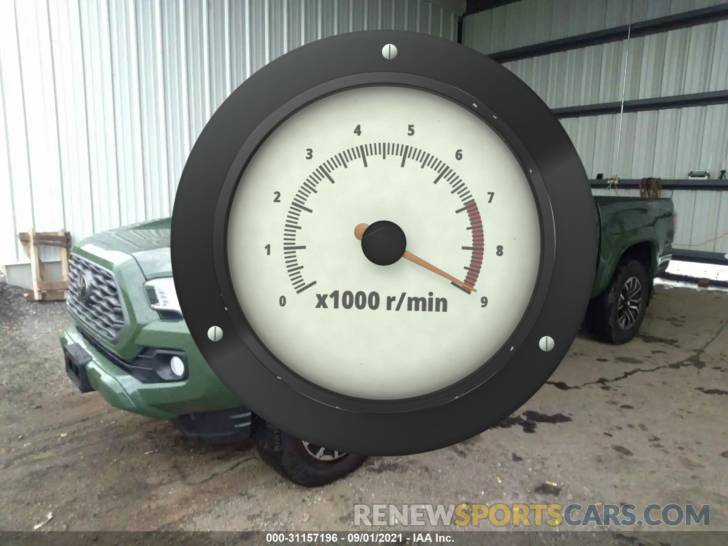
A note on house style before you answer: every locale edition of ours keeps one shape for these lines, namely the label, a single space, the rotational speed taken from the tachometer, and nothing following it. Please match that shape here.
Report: 8900 rpm
